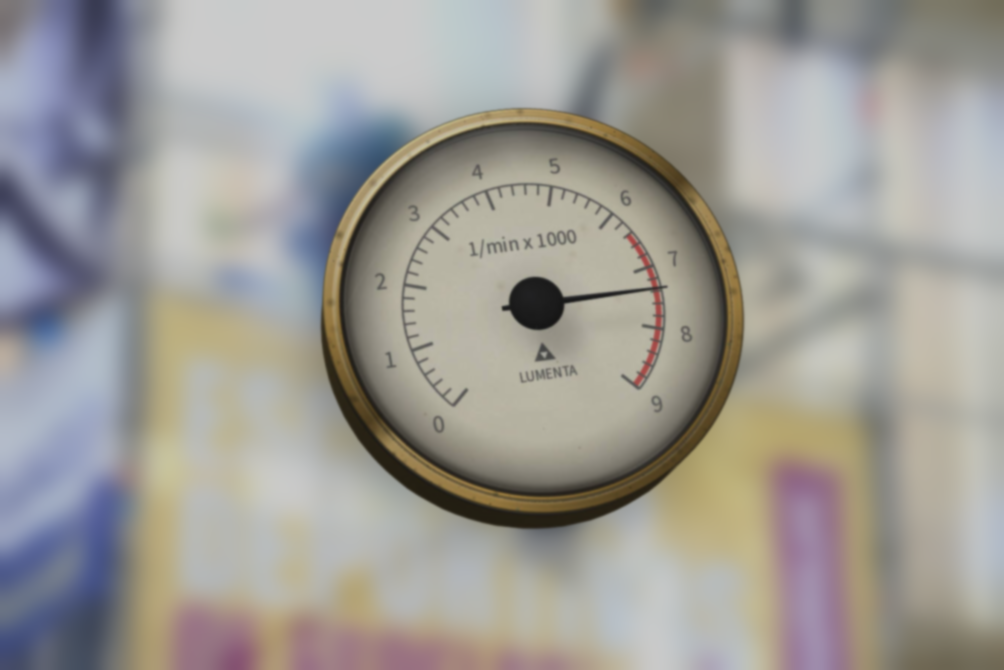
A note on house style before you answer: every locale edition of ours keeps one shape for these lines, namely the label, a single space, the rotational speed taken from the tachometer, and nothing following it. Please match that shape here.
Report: 7400 rpm
